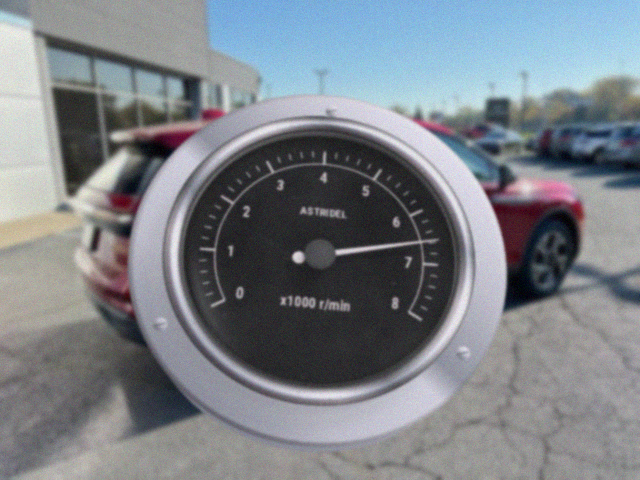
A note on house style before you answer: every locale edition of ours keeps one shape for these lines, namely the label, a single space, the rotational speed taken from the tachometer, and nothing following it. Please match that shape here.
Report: 6600 rpm
